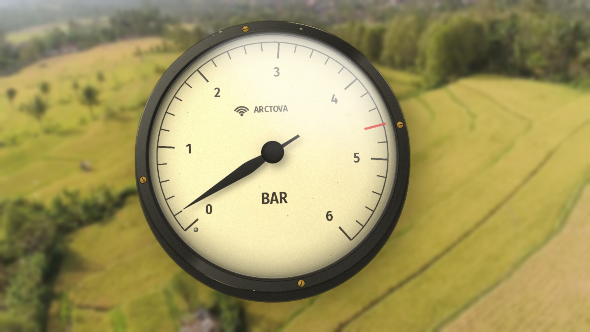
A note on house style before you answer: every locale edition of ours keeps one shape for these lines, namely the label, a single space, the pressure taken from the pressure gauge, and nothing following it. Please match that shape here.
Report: 0.2 bar
